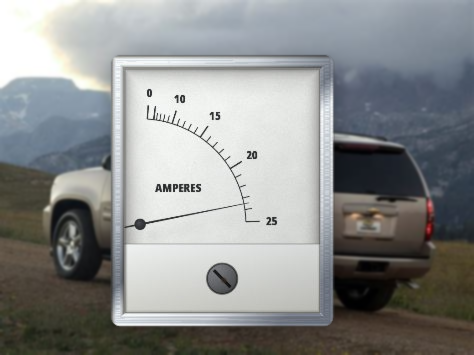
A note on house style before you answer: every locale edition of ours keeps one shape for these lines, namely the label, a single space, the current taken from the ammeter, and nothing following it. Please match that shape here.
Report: 23.5 A
